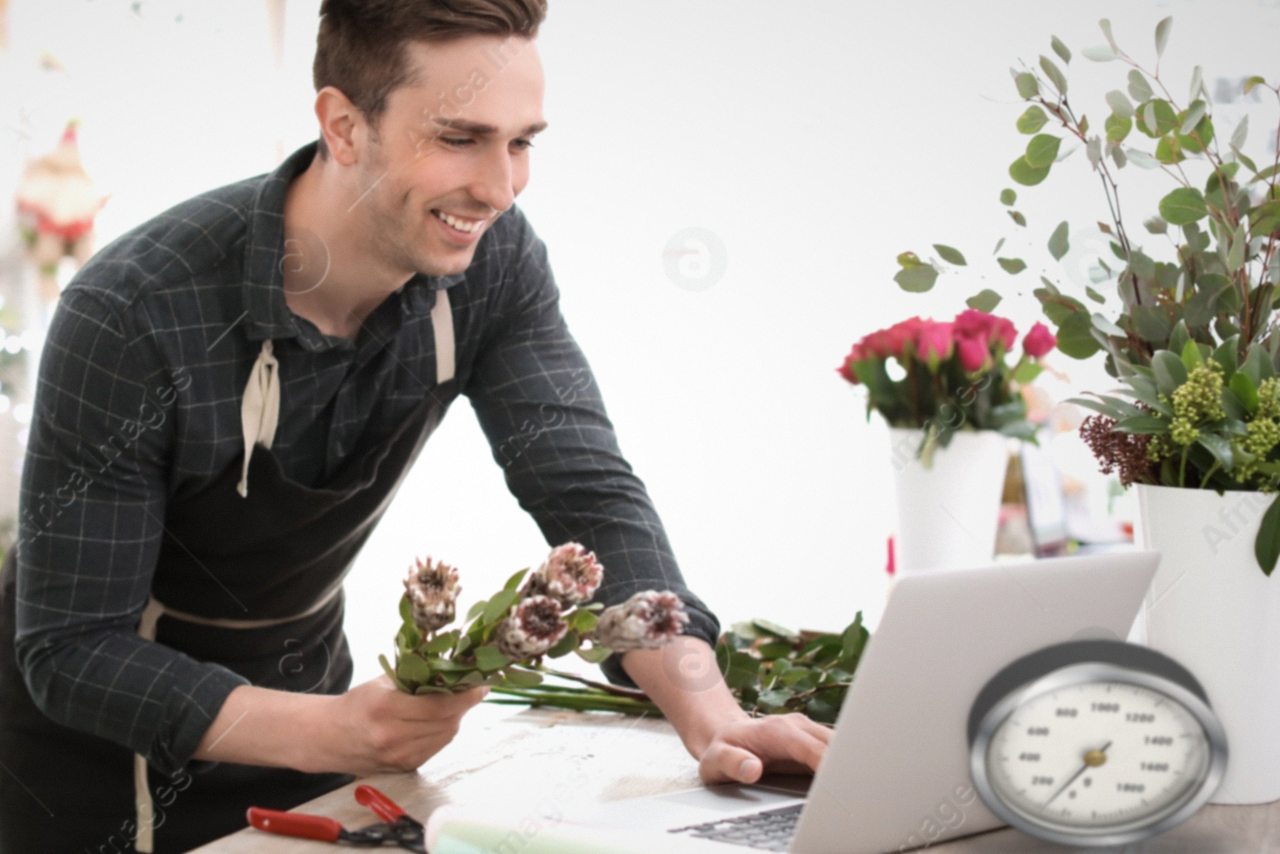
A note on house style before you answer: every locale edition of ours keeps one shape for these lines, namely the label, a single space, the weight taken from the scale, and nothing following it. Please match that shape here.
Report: 100 g
